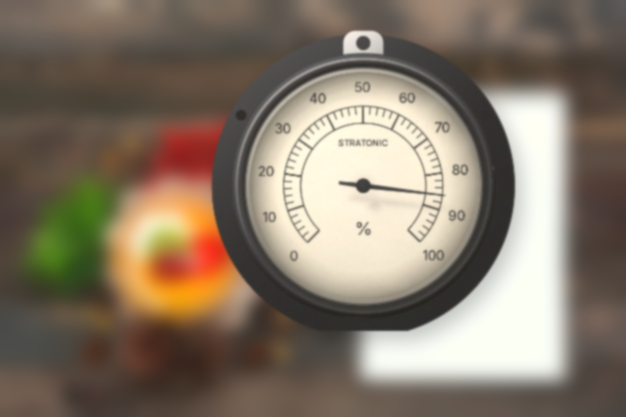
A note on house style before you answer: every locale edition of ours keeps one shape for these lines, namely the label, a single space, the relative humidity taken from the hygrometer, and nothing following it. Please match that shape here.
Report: 86 %
